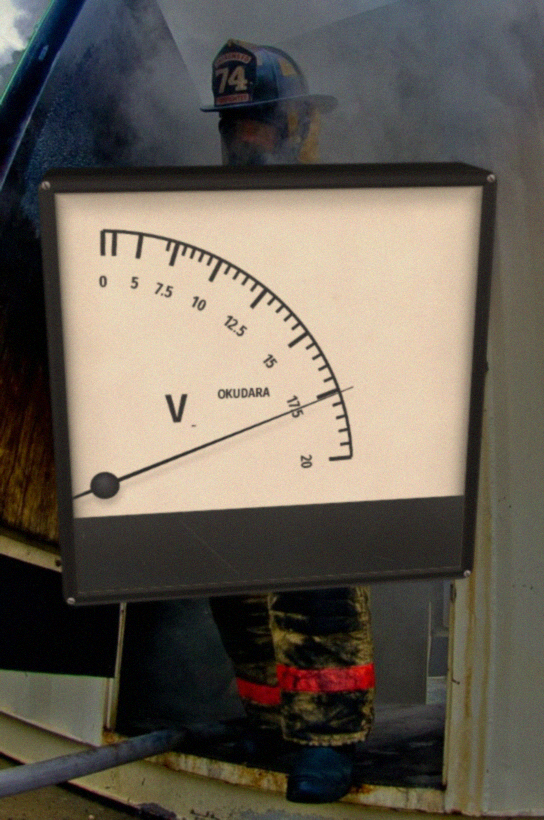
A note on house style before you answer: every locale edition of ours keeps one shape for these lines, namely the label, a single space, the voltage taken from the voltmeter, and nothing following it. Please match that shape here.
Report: 17.5 V
